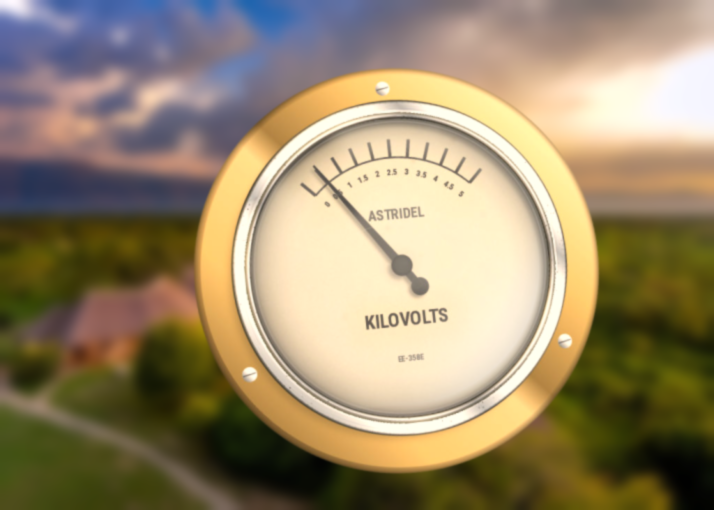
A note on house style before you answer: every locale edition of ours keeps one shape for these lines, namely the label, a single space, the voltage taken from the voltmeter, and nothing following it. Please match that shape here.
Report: 0.5 kV
